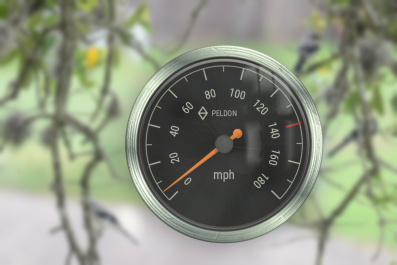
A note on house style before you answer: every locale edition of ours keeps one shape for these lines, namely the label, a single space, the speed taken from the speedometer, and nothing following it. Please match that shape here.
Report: 5 mph
